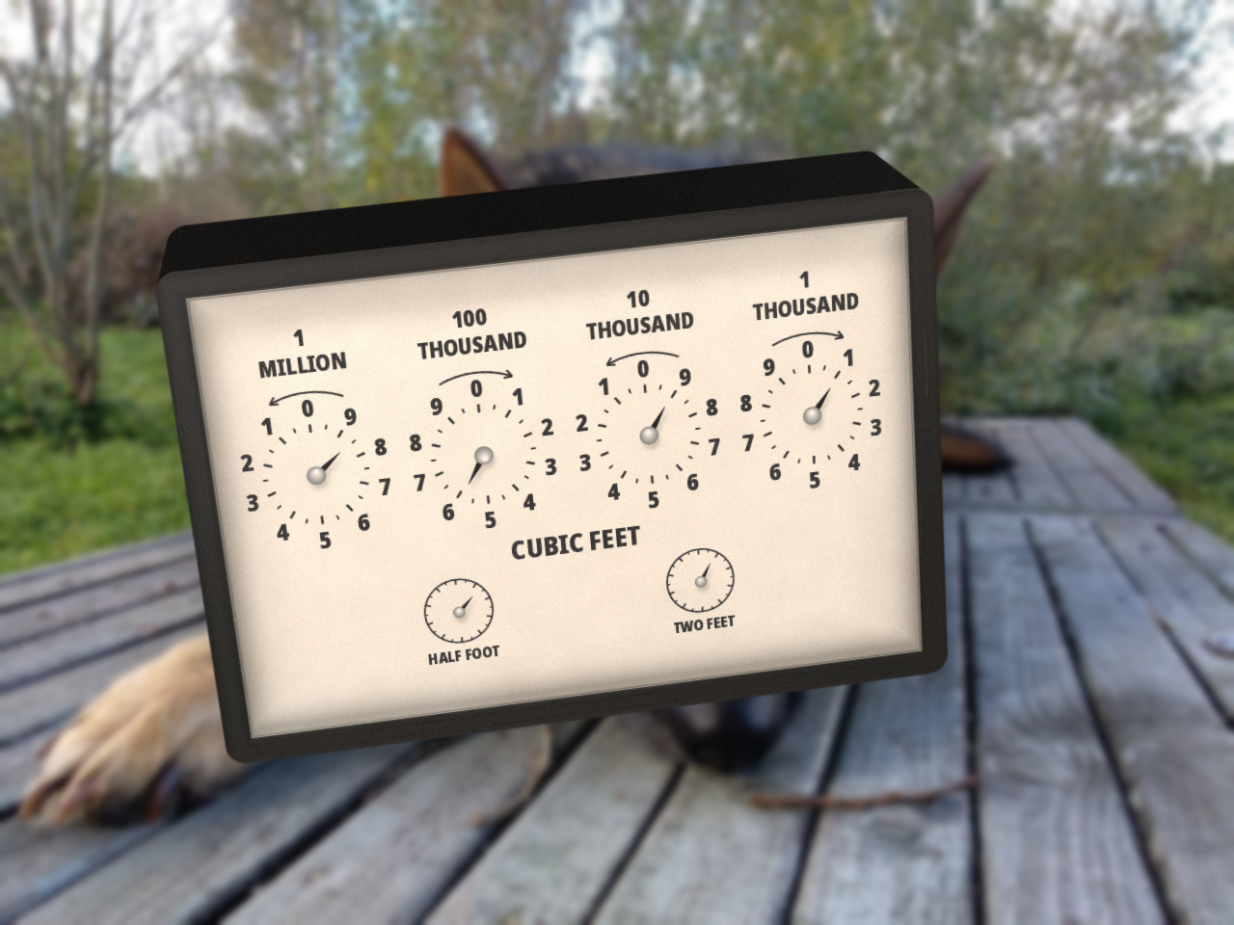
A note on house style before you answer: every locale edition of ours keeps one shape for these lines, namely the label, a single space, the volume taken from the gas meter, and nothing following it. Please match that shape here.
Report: 859100 ft³
